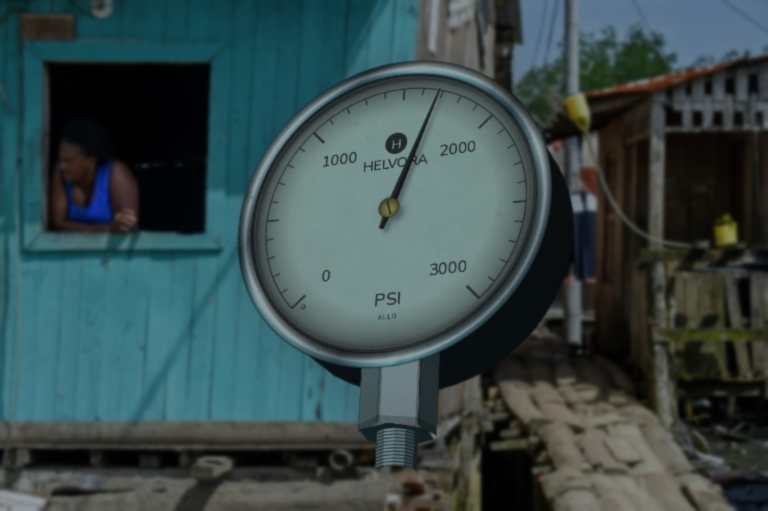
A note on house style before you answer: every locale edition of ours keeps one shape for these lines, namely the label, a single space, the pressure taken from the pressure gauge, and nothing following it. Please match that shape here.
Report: 1700 psi
